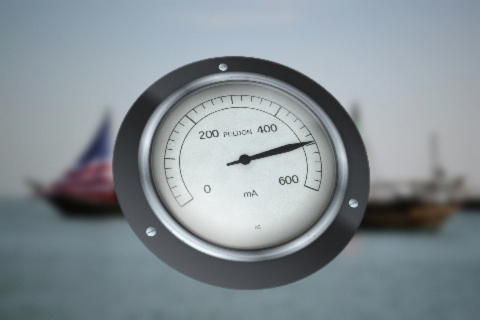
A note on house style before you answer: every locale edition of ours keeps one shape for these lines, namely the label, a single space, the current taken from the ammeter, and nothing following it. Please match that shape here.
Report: 500 mA
